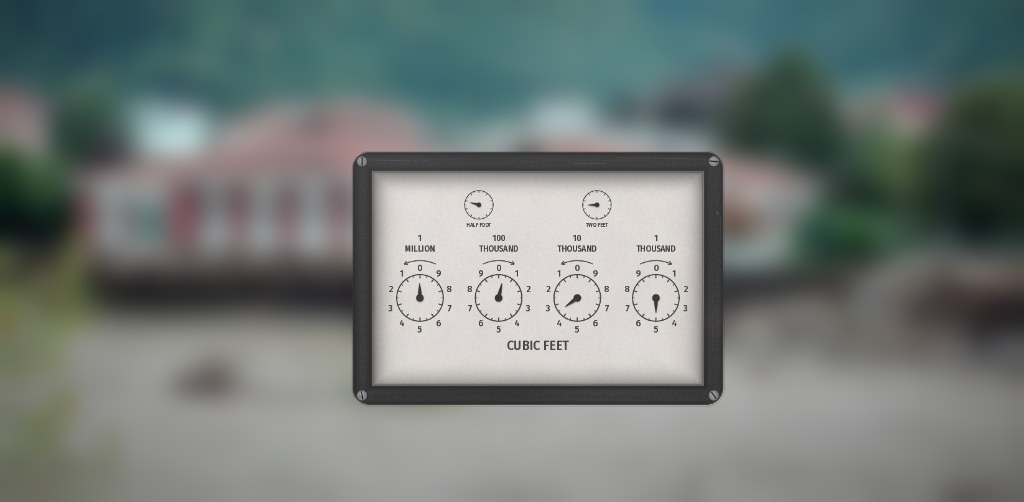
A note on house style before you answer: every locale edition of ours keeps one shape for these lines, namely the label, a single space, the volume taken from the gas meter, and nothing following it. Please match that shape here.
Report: 3500 ft³
